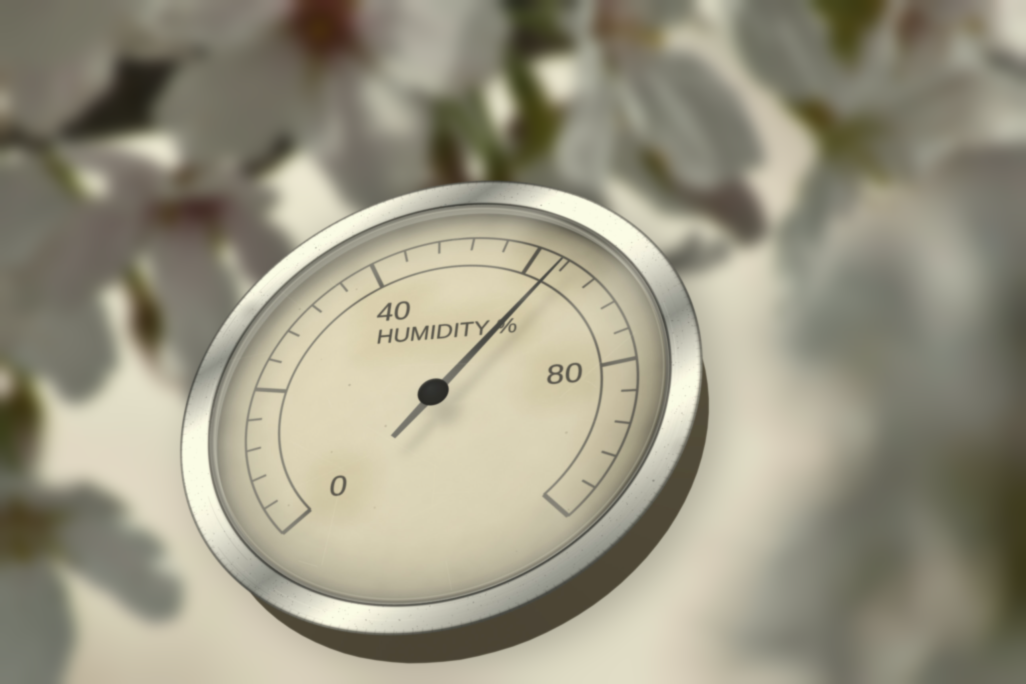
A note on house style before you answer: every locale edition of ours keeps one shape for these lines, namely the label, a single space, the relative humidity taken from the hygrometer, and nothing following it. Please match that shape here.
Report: 64 %
